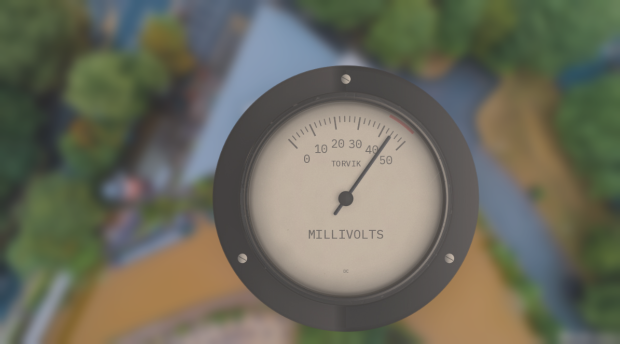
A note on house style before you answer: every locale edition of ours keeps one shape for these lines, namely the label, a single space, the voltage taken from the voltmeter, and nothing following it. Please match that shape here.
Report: 44 mV
